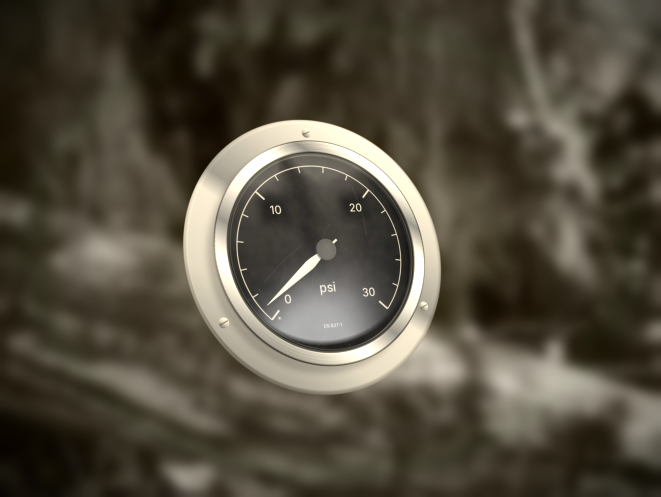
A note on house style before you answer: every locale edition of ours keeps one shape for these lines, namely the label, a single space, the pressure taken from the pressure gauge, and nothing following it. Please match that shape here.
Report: 1 psi
